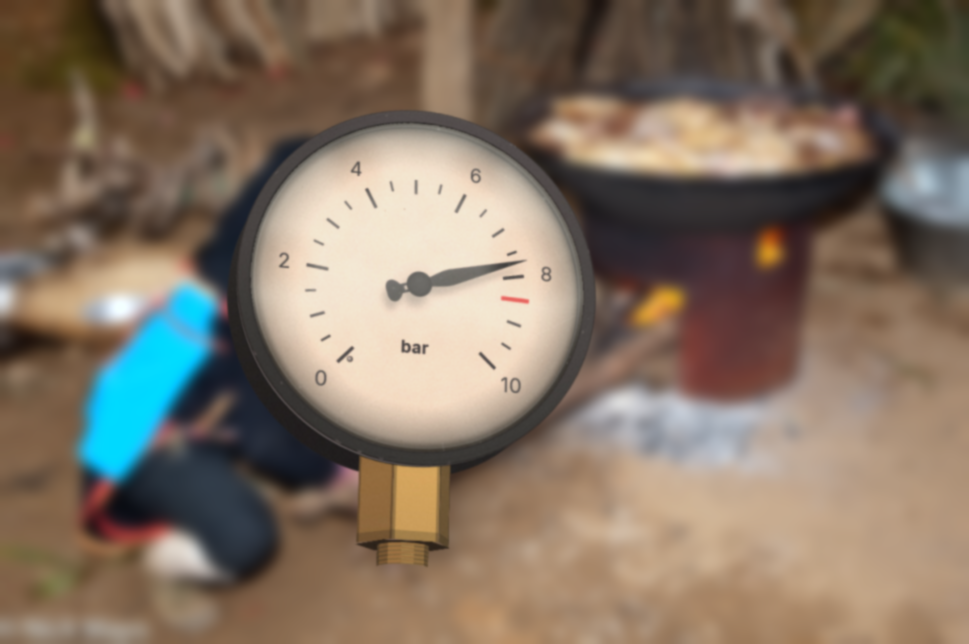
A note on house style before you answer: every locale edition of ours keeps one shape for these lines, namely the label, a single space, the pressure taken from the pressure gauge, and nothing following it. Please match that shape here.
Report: 7.75 bar
